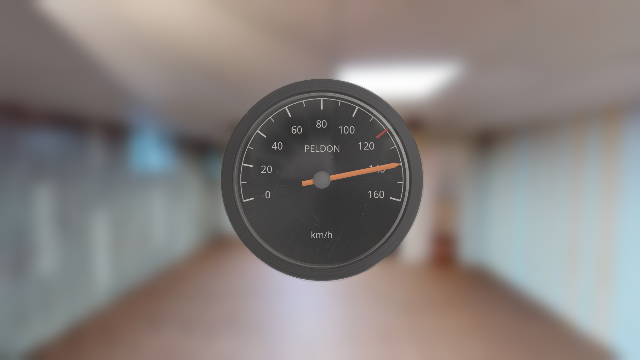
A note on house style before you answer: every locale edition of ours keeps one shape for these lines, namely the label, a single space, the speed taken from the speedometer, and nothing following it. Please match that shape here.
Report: 140 km/h
